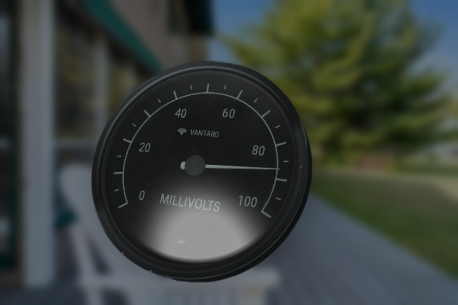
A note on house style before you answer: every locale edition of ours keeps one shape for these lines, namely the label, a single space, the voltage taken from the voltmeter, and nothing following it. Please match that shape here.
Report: 87.5 mV
